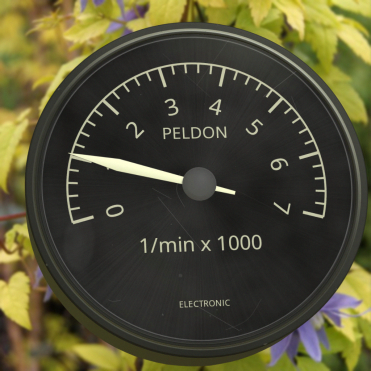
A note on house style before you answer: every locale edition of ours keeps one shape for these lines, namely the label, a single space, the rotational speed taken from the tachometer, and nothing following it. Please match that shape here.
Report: 1000 rpm
